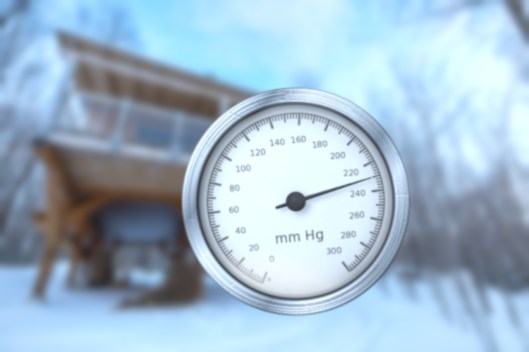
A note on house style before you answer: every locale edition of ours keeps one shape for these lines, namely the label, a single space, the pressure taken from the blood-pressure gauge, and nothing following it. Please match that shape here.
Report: 230 mmHg
